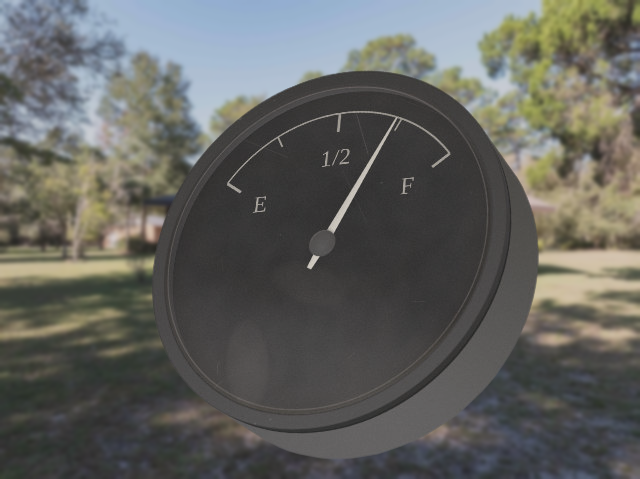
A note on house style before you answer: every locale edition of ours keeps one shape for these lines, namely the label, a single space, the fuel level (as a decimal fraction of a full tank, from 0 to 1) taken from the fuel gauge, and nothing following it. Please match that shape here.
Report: 0.75
